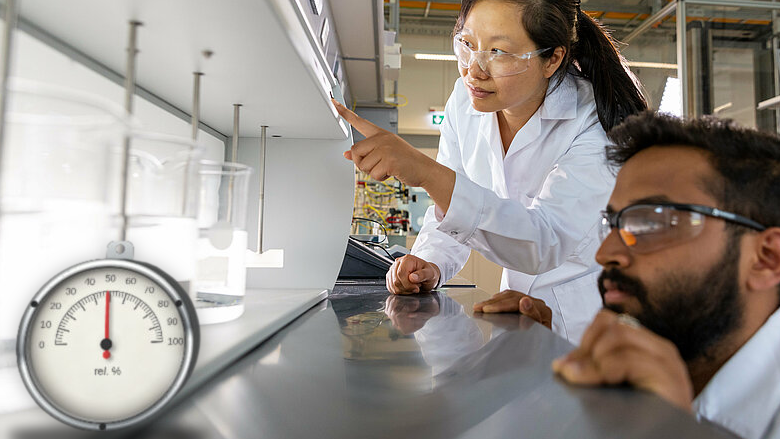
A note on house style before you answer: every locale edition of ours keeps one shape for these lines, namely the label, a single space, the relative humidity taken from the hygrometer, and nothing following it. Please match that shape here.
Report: 50 %
